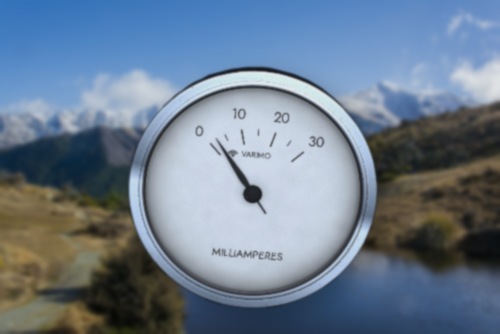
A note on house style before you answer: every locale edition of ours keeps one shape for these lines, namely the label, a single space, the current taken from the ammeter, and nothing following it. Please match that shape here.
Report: 2.5 mA
